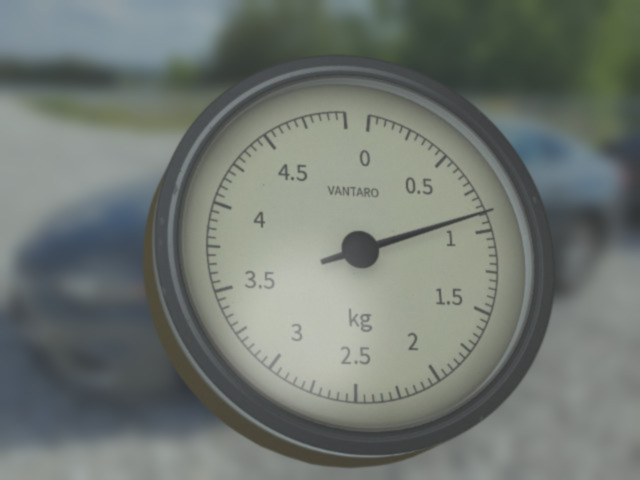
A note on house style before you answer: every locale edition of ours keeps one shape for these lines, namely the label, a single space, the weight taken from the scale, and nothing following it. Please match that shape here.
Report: 0.9 kg
